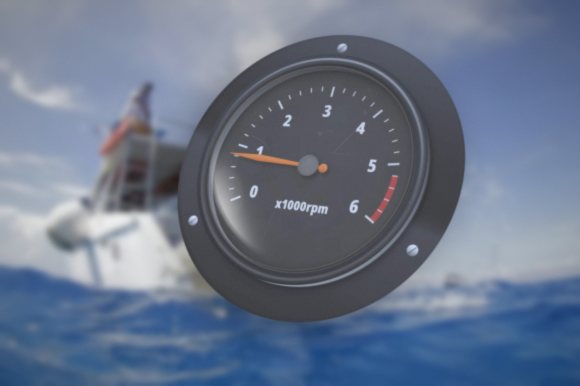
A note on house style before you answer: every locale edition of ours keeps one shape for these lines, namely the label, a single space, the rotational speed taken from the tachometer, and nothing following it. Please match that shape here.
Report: 800 rpm
